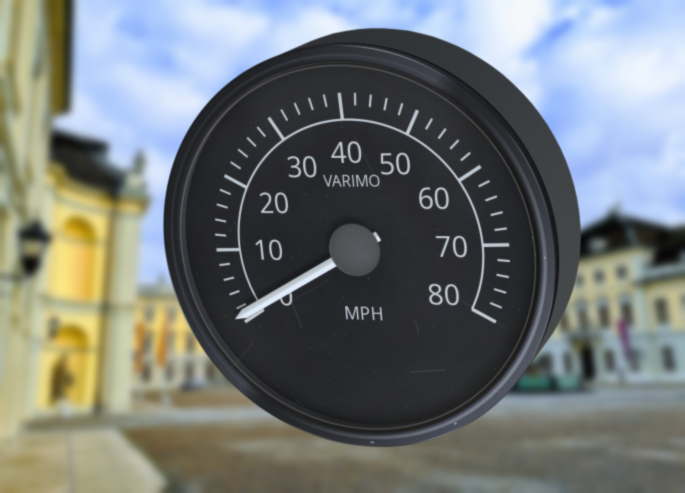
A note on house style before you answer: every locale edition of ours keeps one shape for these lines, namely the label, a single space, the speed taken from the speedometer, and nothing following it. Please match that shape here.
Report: 1 mph
